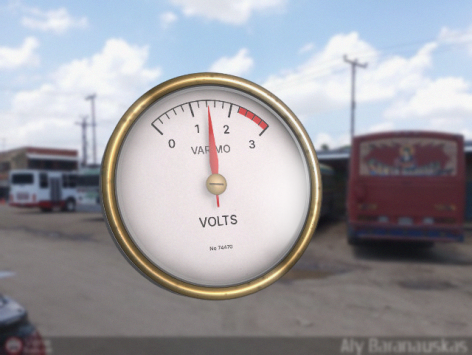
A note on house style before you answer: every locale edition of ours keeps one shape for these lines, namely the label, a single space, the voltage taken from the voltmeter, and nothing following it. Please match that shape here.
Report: 1.4 V
